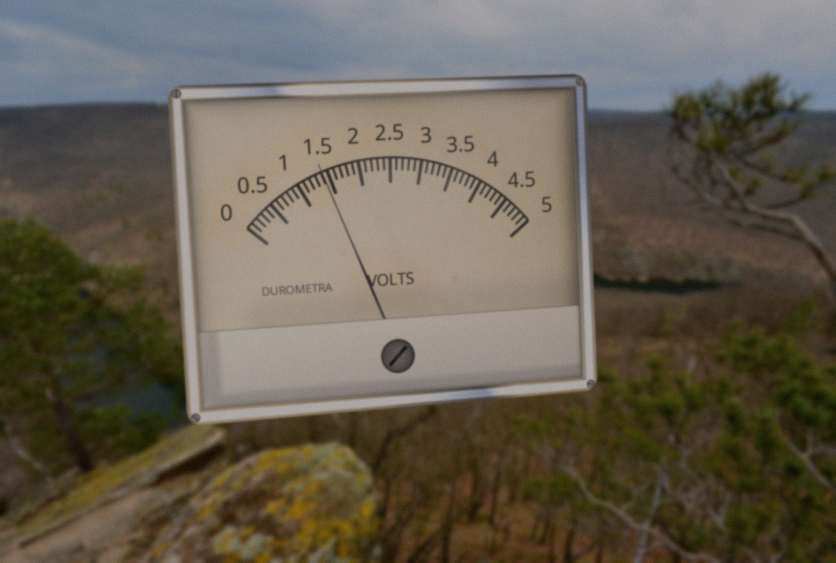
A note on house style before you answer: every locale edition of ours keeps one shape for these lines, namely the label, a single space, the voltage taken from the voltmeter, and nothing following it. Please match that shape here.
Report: 1.4 V
